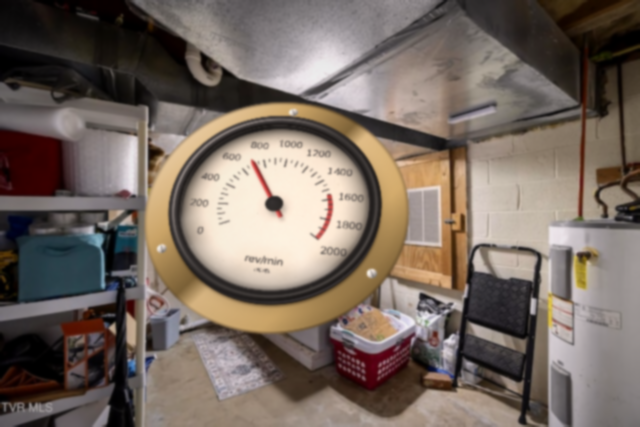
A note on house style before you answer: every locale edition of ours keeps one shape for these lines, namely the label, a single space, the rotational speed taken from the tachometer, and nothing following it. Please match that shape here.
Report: 700 rpm
